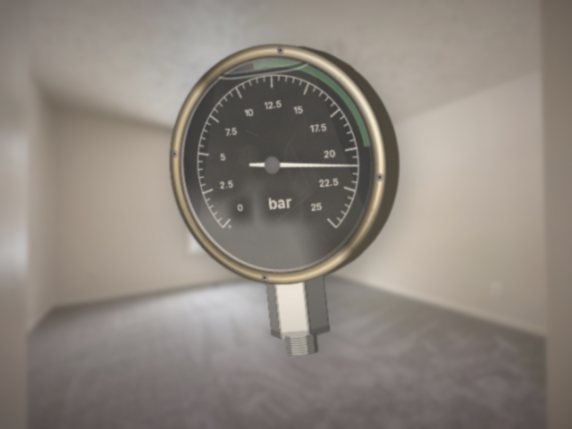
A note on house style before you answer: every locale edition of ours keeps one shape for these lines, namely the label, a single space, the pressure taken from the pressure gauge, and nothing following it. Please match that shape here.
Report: 21 bar
